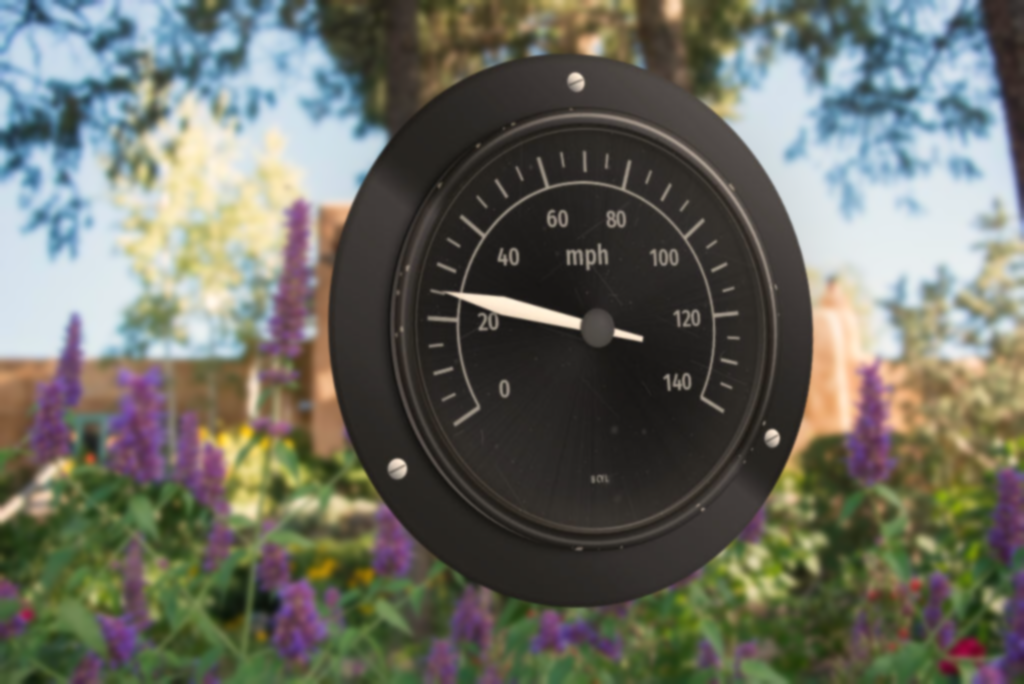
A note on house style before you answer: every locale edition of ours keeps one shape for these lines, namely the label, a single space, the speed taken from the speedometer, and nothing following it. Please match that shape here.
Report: 25 mph
